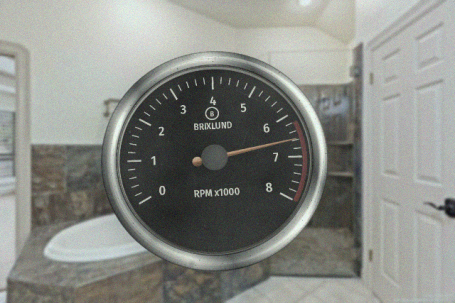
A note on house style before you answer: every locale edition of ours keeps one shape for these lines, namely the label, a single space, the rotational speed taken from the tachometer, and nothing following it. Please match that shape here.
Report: 6600 rpm
